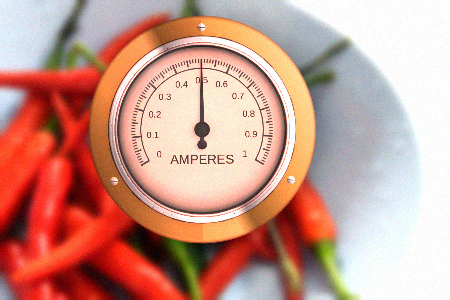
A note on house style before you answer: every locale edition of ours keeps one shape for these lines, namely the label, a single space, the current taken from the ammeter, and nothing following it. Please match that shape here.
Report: 0.5 A
